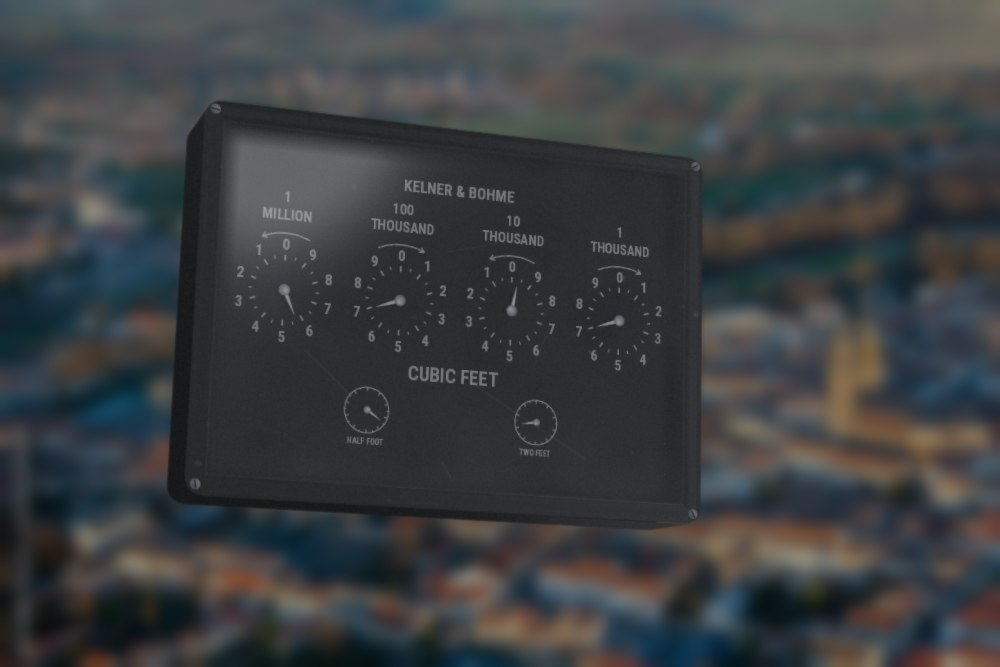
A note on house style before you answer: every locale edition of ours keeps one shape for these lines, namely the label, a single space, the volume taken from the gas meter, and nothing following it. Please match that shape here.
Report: 569700 ft³
